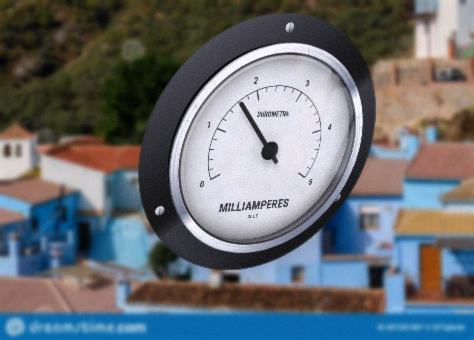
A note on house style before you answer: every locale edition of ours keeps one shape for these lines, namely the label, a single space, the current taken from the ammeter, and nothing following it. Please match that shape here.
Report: 1.6 mA
